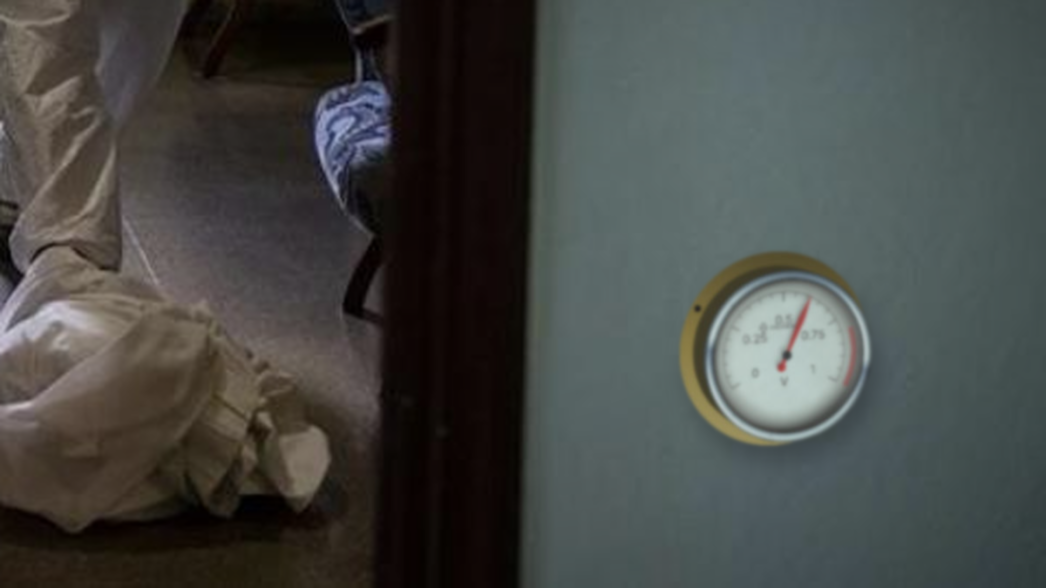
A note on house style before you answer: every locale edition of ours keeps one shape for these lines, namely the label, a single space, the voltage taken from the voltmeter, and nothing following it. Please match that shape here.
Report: 0.6 V
